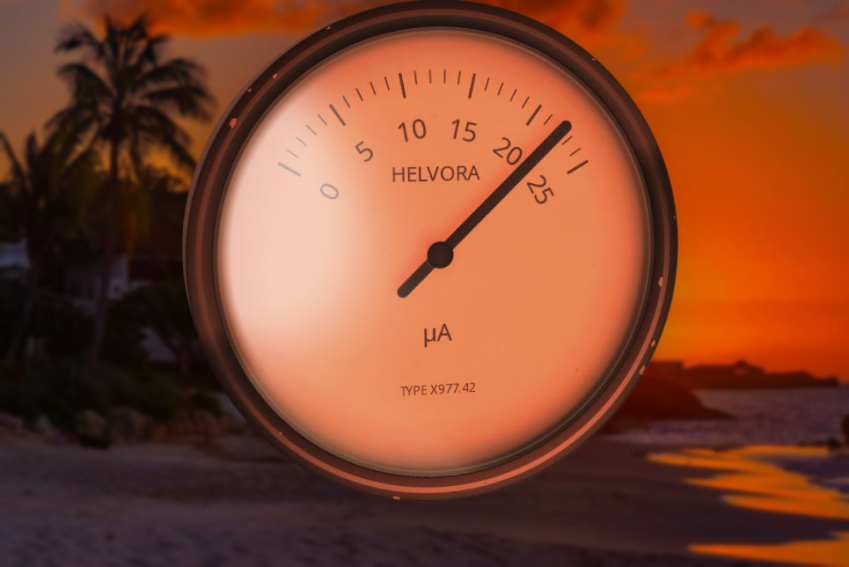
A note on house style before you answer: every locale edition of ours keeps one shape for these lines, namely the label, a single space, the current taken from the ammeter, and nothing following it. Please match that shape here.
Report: 22 µA
